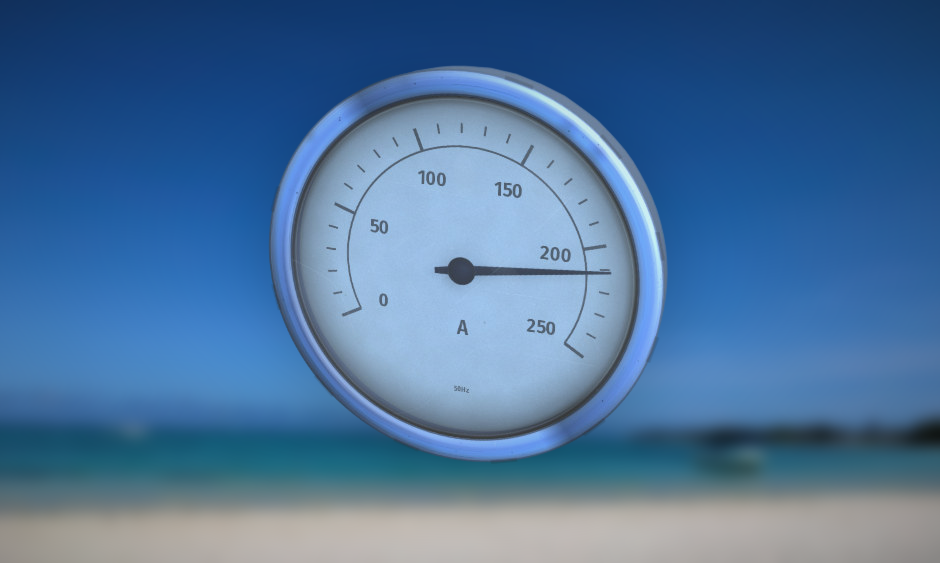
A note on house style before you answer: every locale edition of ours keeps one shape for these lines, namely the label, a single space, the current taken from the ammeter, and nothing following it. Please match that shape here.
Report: 210 A
